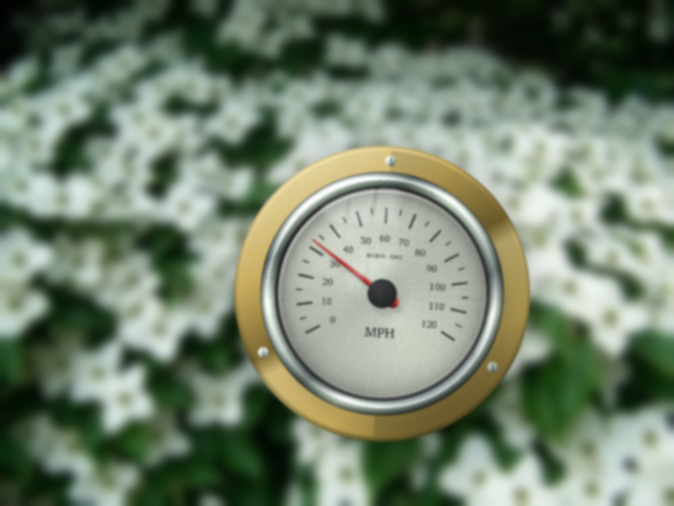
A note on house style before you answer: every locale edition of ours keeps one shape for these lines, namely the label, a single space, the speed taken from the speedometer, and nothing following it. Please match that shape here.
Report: 32.5 mph
